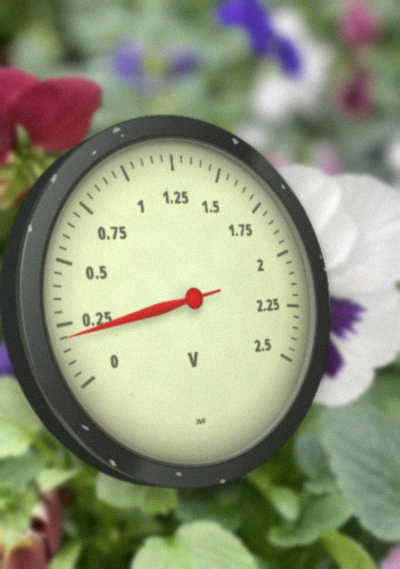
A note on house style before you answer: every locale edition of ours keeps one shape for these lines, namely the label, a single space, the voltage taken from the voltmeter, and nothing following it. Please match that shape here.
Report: 0.2 V
